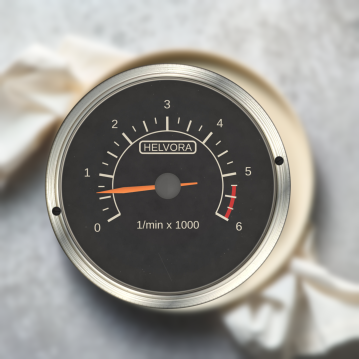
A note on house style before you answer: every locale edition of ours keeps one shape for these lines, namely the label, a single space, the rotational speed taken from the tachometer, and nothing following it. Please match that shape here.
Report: 625 rpm
